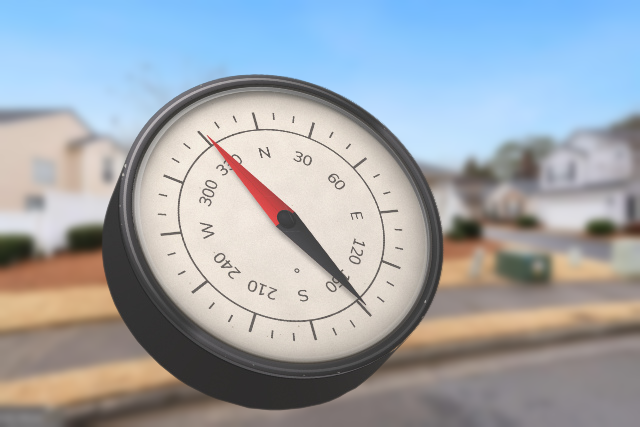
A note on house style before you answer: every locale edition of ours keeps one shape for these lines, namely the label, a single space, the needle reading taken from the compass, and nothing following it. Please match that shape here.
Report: 330 °
